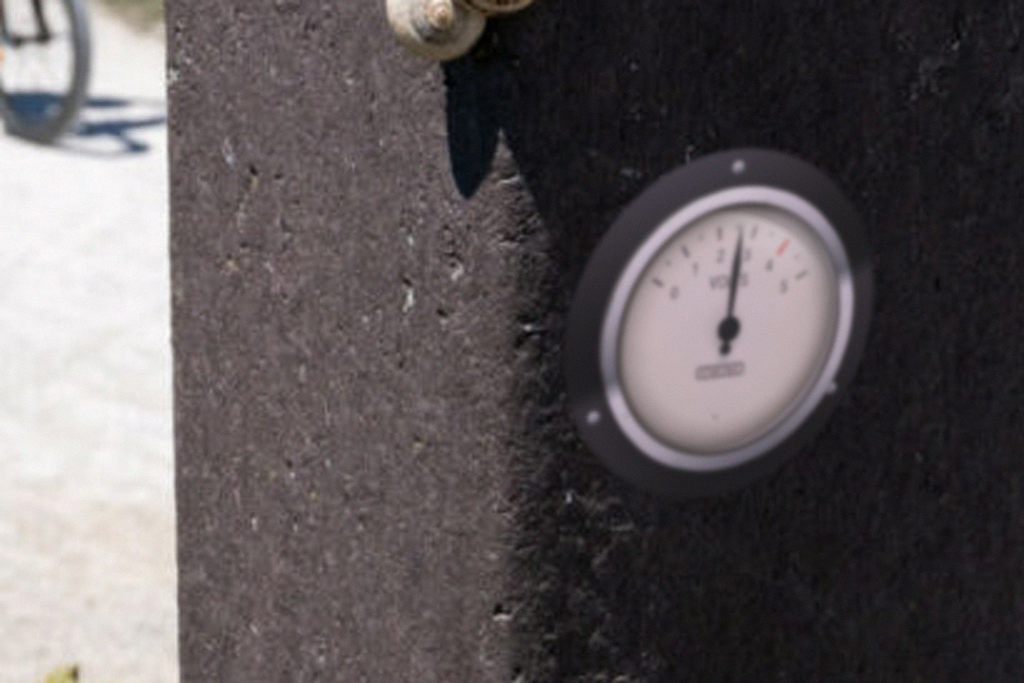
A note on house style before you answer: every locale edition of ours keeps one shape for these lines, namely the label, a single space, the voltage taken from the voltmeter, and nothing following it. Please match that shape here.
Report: 2.5 V
